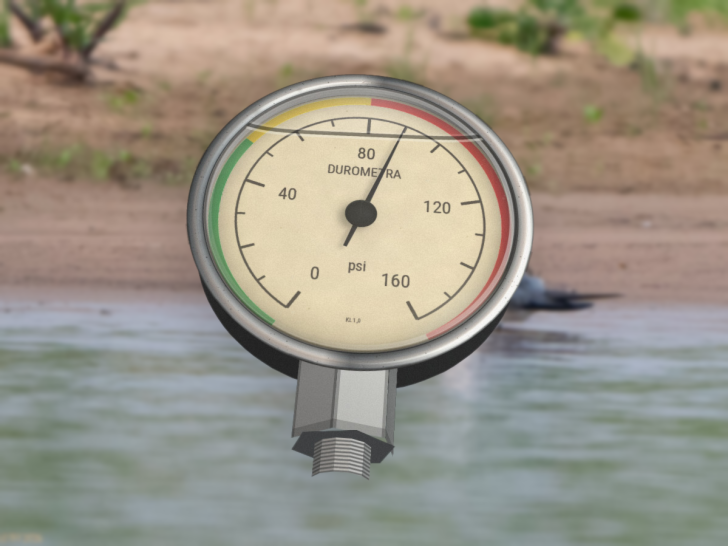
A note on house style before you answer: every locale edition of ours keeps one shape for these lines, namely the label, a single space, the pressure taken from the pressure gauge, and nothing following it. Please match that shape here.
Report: 90 psi
